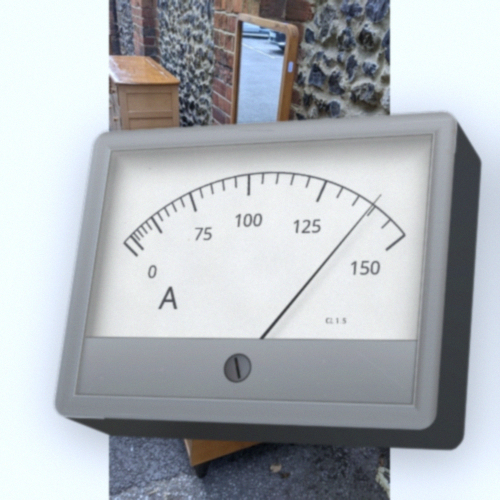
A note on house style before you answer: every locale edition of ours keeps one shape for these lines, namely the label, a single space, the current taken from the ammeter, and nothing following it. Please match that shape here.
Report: 140 A
